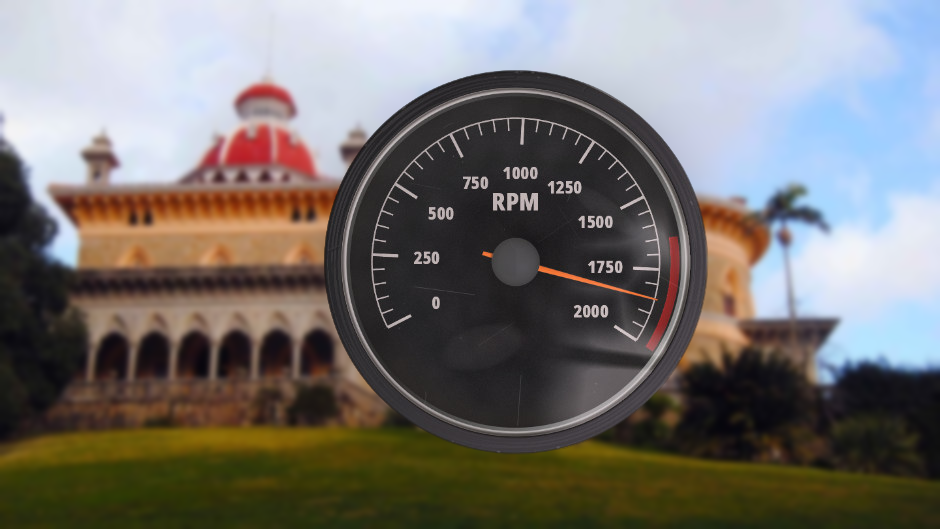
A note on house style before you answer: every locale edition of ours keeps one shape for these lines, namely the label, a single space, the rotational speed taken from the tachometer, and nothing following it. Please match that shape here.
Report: 1850 rpm
